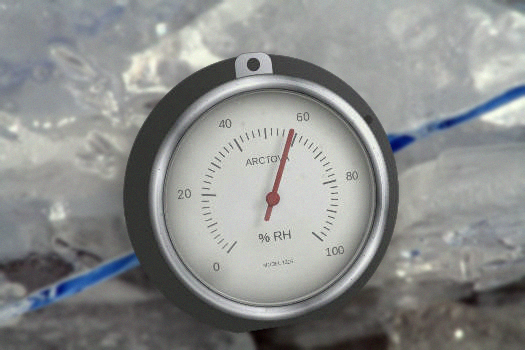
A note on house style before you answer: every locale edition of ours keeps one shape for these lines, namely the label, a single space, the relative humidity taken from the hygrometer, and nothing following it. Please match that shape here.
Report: 58 %
